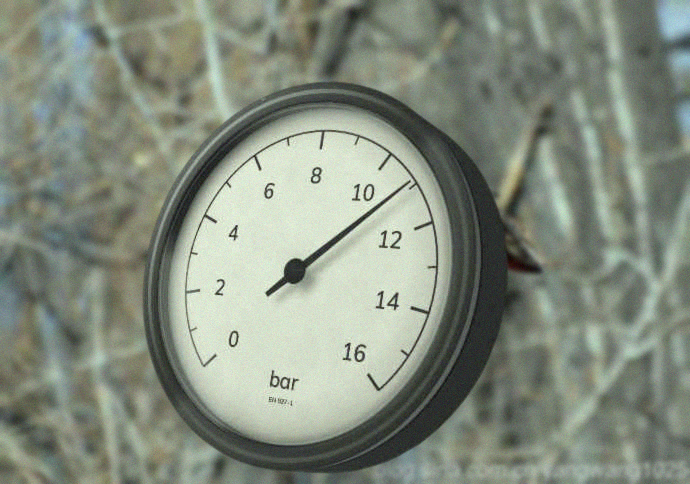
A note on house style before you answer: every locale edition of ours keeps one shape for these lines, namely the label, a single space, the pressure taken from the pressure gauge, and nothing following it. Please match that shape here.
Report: 11 bar
